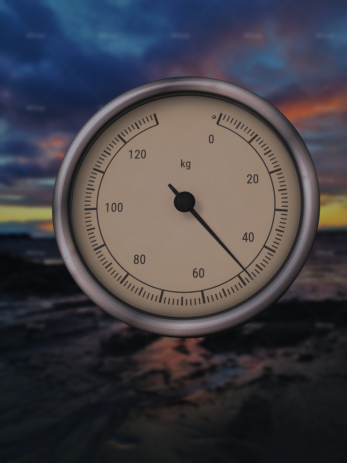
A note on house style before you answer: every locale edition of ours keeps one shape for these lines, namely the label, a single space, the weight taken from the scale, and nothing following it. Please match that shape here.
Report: 48 kg
